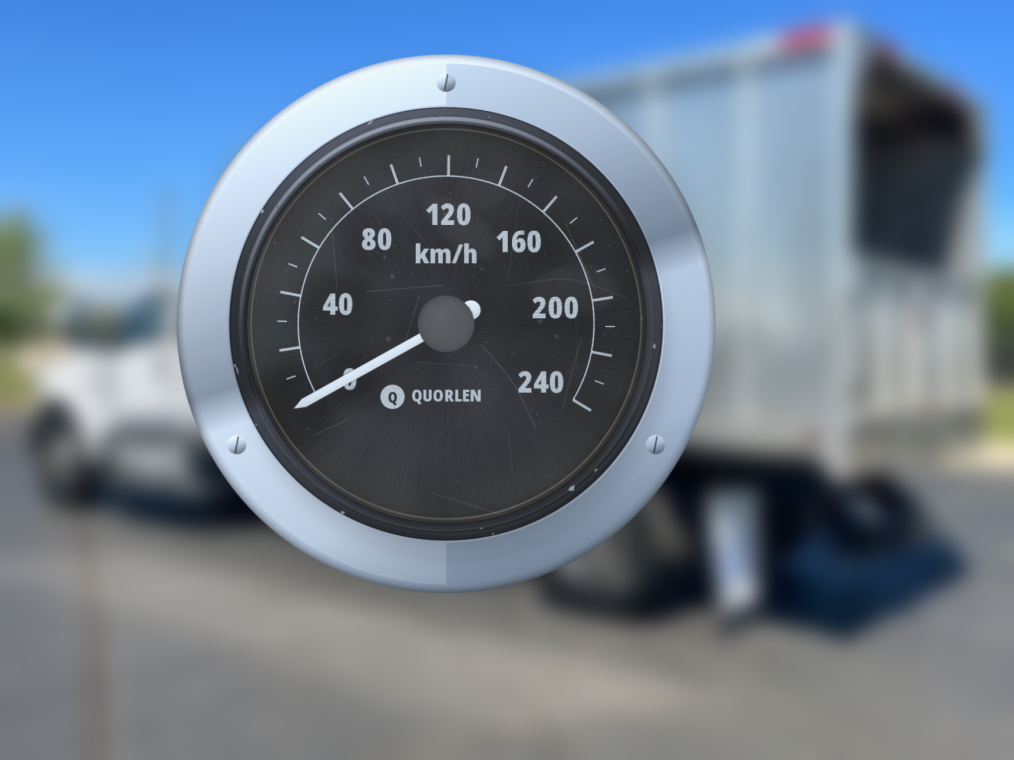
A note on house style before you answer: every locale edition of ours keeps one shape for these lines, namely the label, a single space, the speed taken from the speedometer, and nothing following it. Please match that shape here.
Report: 0 km/h
